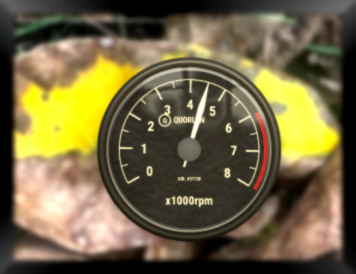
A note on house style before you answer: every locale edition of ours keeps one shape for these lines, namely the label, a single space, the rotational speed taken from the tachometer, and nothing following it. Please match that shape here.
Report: 4500 rpm
